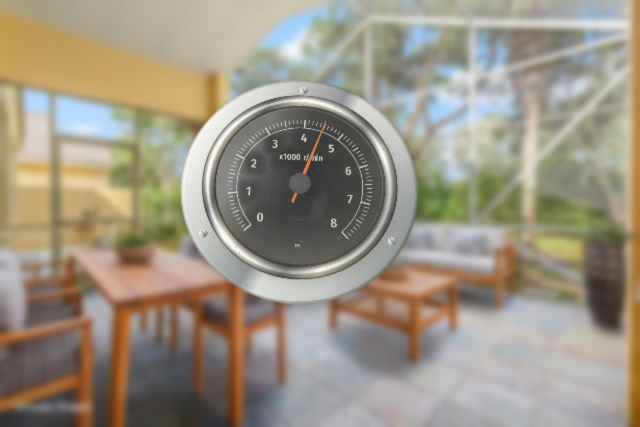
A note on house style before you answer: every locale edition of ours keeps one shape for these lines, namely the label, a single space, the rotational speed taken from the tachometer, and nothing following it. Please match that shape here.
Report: 4500 rpm
